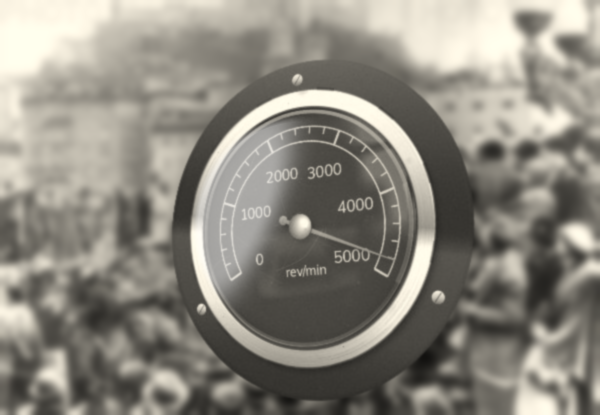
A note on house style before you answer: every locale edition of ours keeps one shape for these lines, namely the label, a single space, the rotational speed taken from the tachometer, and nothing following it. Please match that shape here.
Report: 4800 rpm
